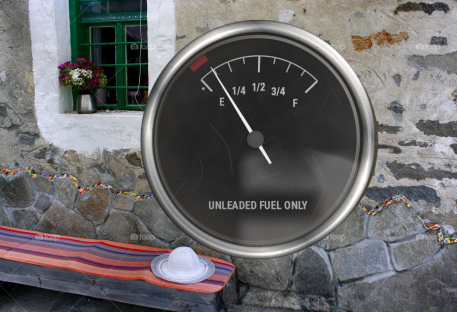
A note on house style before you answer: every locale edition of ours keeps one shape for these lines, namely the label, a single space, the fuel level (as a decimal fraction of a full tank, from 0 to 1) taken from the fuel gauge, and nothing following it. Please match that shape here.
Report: 0.125
